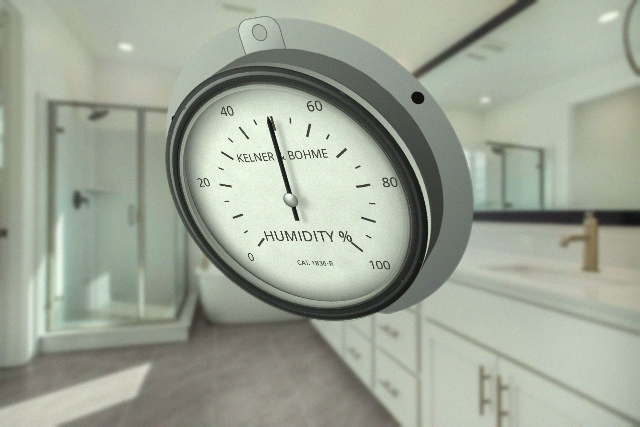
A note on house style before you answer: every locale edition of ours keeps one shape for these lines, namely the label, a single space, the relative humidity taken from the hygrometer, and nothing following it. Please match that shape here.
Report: 50 %
